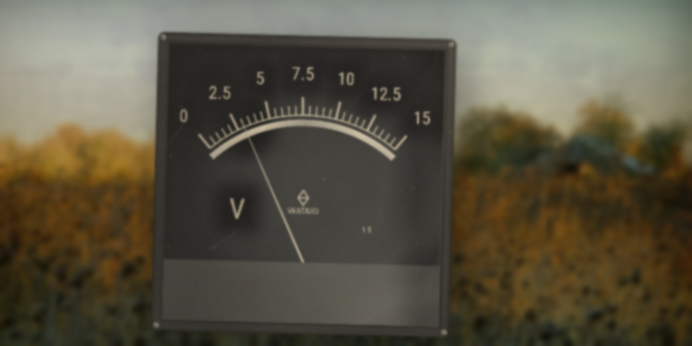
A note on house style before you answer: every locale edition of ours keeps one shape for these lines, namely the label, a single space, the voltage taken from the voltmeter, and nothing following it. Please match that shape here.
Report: 3 V
